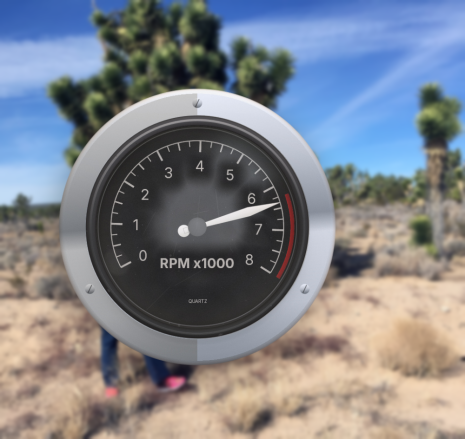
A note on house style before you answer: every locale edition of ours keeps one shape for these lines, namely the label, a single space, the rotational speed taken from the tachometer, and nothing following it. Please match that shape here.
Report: 6375 rpm
